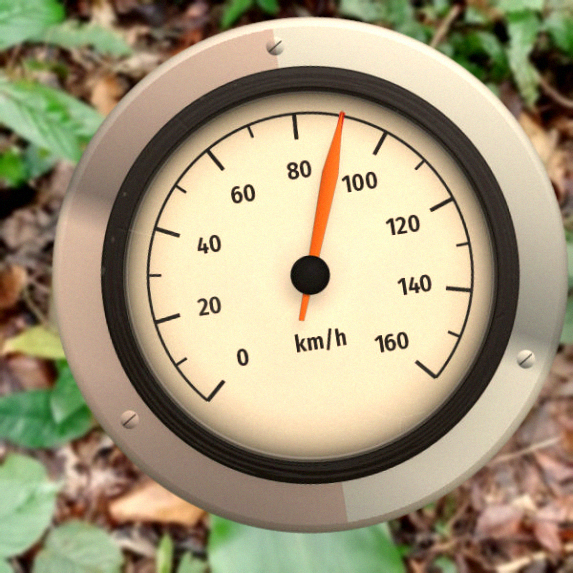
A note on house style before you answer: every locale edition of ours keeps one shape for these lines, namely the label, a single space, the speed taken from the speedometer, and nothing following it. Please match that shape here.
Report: 90 km/h
